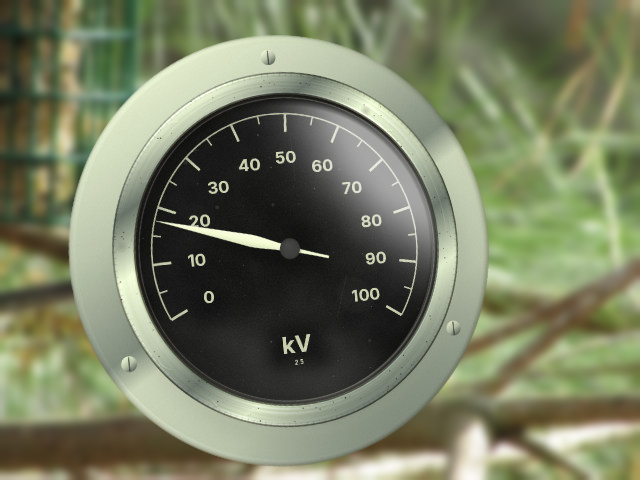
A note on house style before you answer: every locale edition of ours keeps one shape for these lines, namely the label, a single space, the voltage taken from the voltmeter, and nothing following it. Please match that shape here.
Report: 17.5 kV
